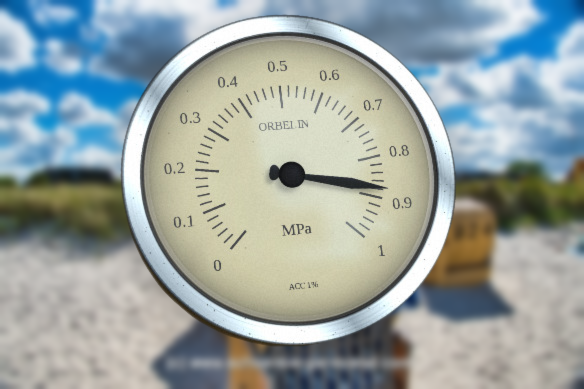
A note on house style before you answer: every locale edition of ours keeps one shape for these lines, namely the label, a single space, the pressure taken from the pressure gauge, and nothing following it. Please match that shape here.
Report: 0.88 MPa
